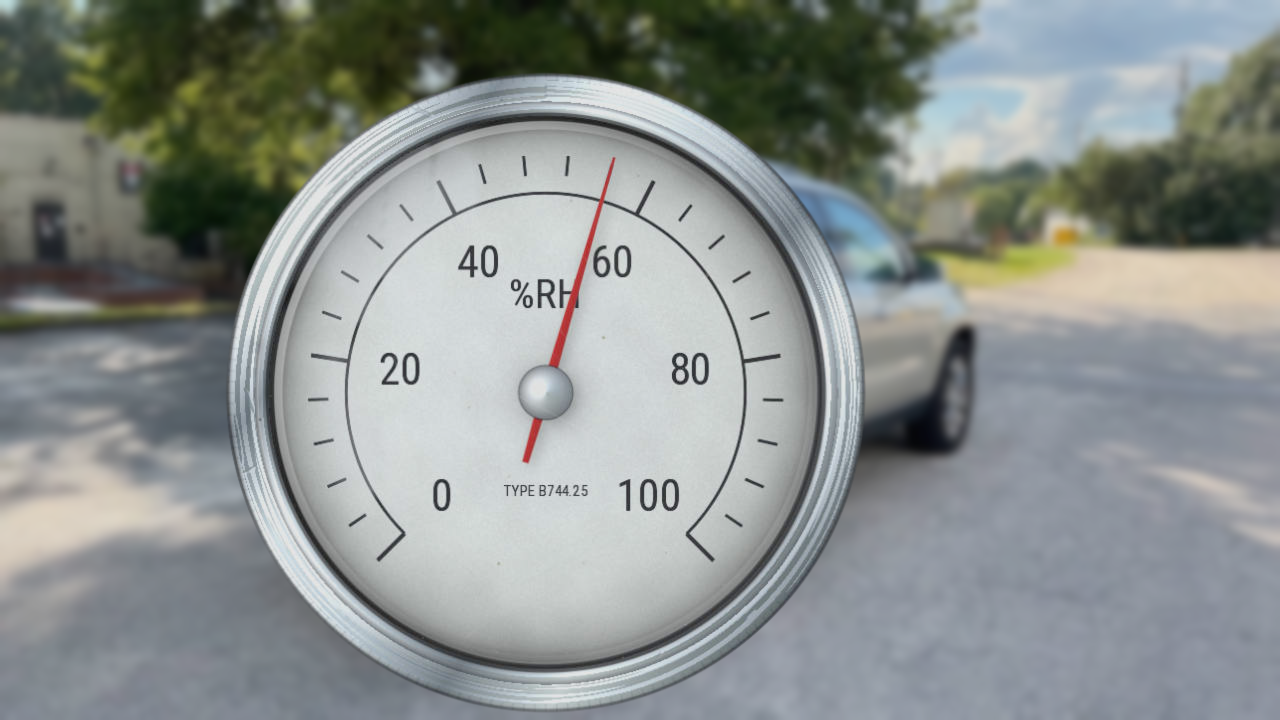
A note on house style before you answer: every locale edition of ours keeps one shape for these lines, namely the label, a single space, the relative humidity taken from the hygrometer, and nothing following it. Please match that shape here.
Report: 56 %
